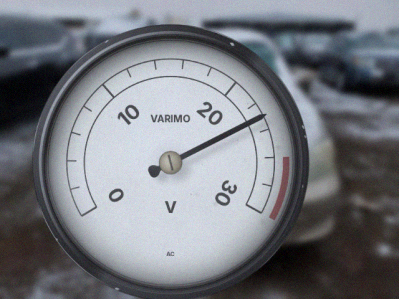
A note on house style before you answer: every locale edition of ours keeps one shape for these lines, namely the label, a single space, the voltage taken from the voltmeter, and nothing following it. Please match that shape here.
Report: 23 V
